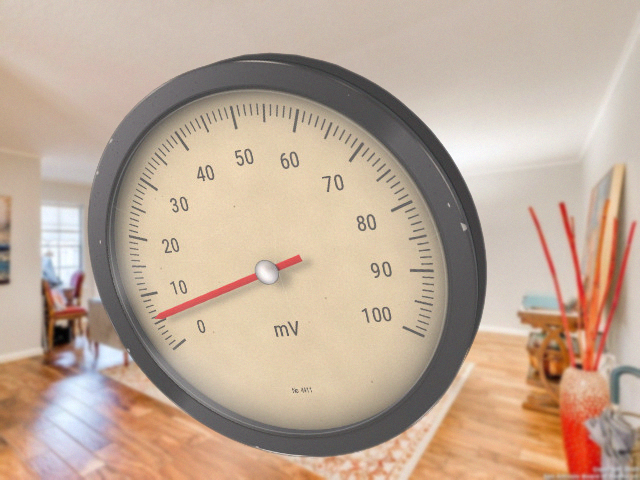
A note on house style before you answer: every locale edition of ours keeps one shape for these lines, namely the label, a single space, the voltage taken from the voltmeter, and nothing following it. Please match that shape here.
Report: 6 mV
